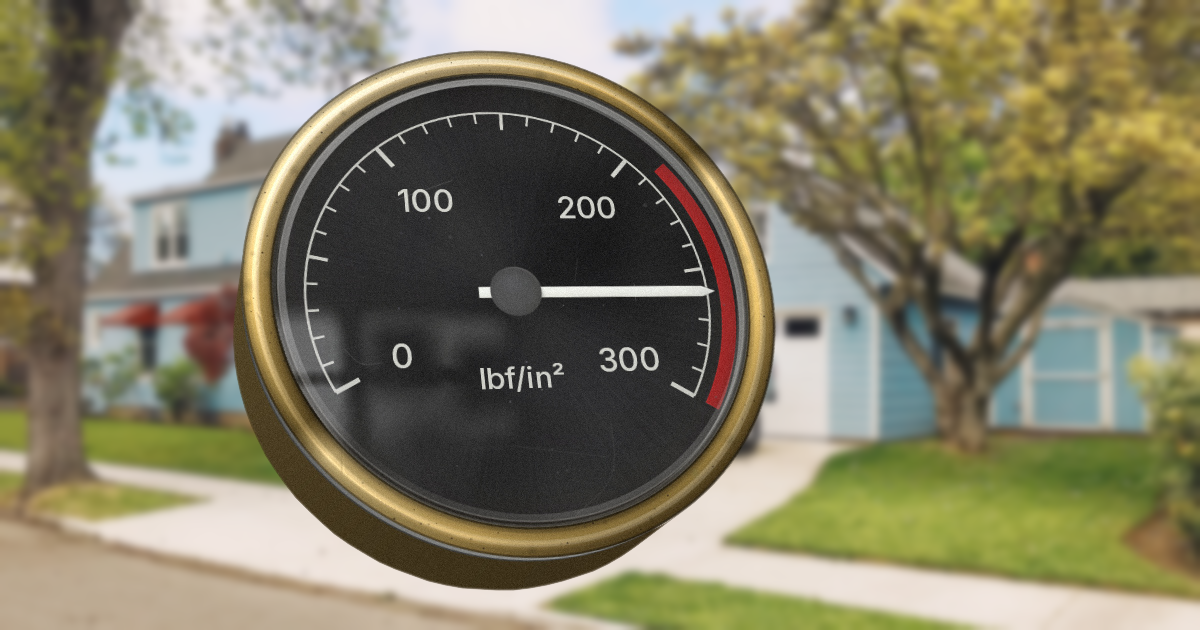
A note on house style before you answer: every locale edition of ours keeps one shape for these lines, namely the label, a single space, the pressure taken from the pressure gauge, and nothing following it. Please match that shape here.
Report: 260 psi
